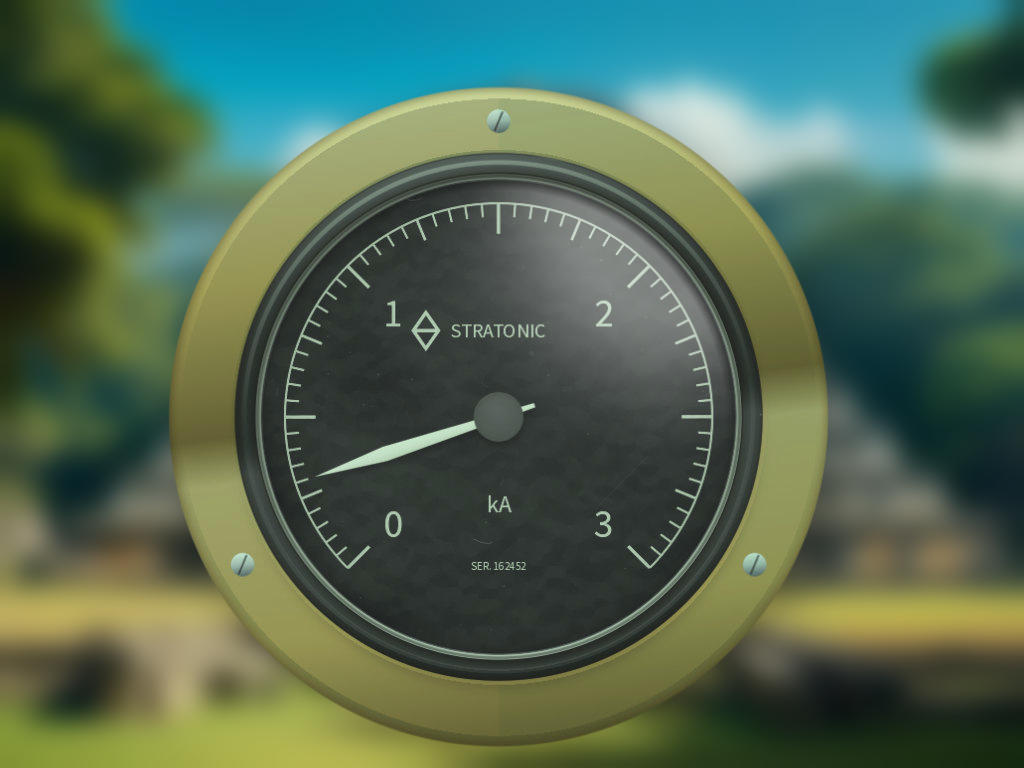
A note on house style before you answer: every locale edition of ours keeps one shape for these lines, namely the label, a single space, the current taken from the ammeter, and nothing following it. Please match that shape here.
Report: 0.3 kA
